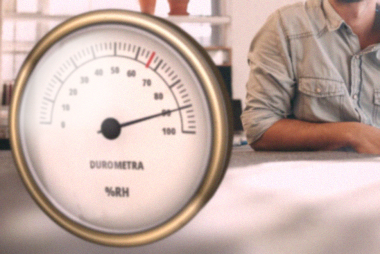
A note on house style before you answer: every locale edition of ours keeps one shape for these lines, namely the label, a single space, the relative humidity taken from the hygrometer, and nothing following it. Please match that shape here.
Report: 90 %
